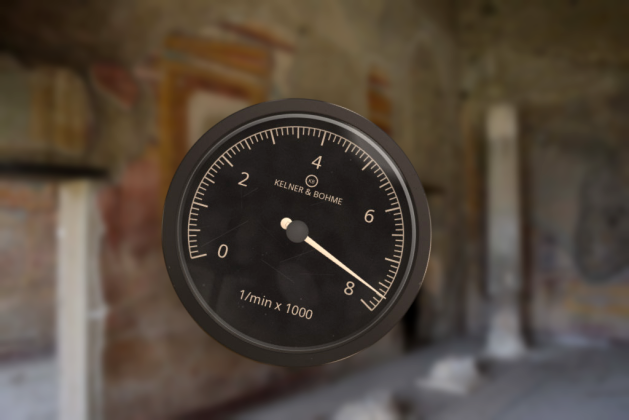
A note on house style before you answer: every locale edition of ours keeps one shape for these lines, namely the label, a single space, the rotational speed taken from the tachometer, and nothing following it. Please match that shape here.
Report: 7700 rpm
